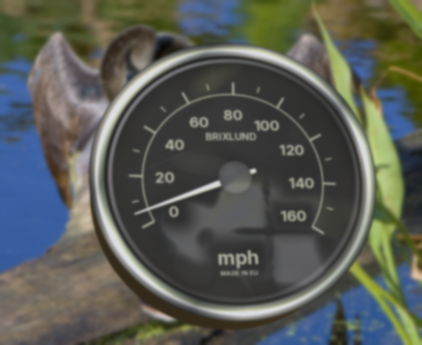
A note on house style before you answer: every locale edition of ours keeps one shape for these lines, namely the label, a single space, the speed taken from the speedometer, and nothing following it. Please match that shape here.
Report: 5 mph
